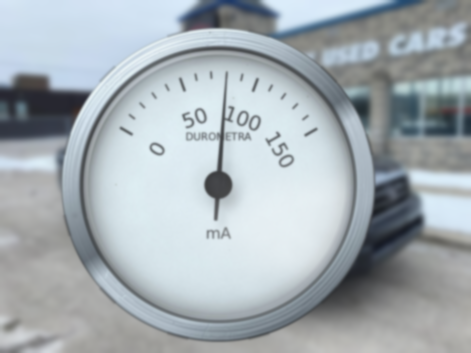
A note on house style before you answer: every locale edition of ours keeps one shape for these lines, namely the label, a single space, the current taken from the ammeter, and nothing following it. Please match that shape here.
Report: 80 mA
